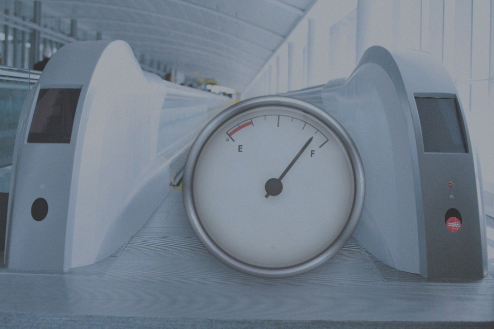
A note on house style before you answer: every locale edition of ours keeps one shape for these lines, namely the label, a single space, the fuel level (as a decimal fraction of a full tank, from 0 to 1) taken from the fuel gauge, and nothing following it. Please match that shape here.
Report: 0.875
